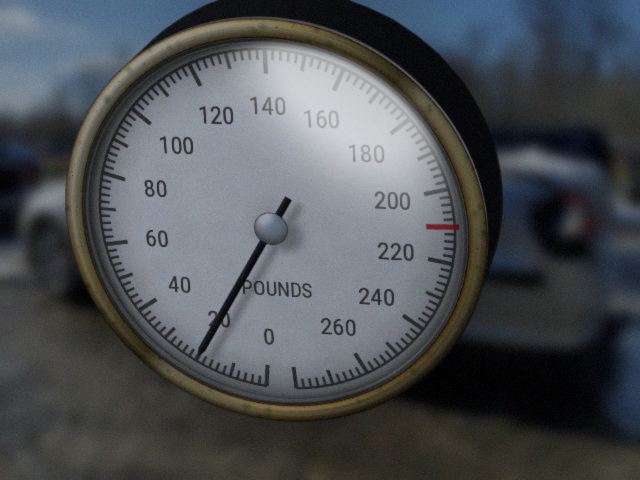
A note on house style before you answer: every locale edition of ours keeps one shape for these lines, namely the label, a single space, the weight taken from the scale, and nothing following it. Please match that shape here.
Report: 20 lb
